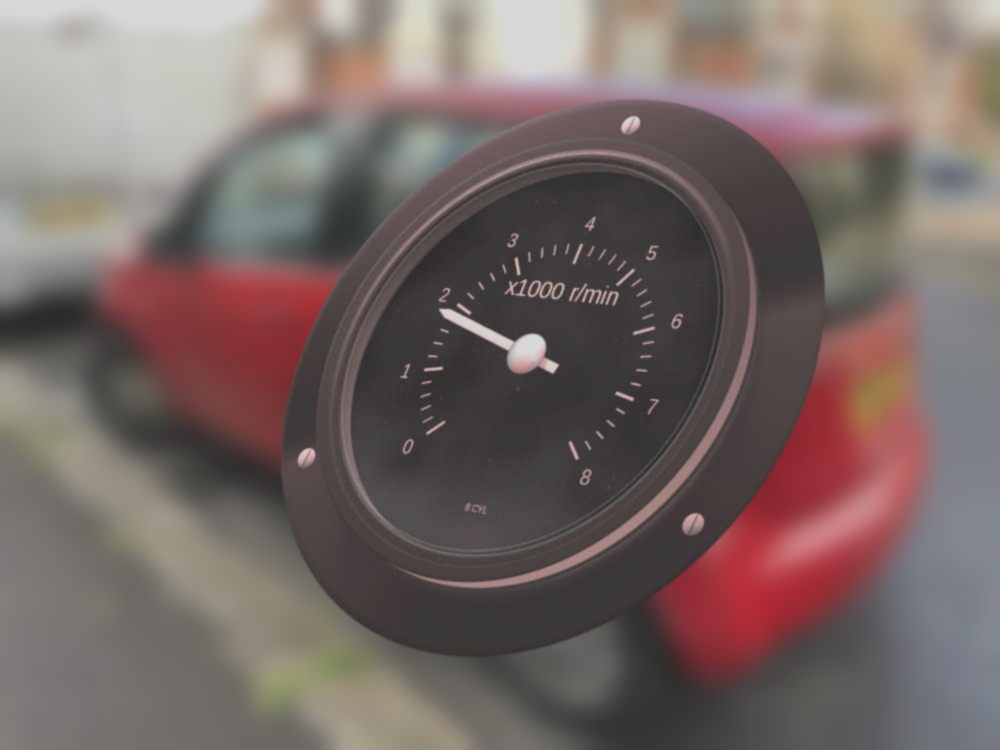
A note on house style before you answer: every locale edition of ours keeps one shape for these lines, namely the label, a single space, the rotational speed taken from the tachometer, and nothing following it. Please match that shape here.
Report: 1800 rpm
